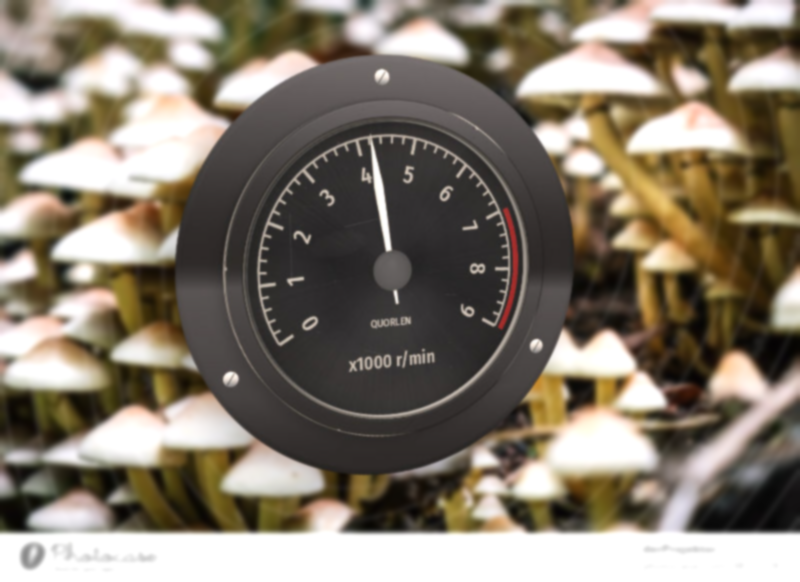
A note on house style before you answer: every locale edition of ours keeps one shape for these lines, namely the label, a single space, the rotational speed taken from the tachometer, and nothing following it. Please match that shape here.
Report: 4200 rpm
